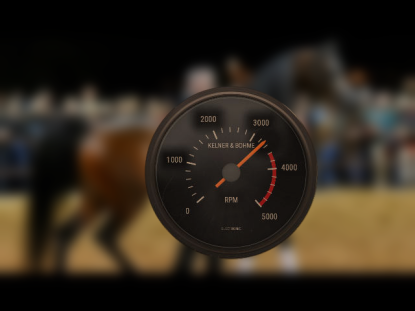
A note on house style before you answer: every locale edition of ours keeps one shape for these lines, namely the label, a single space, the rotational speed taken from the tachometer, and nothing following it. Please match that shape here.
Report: 3300 rpm
